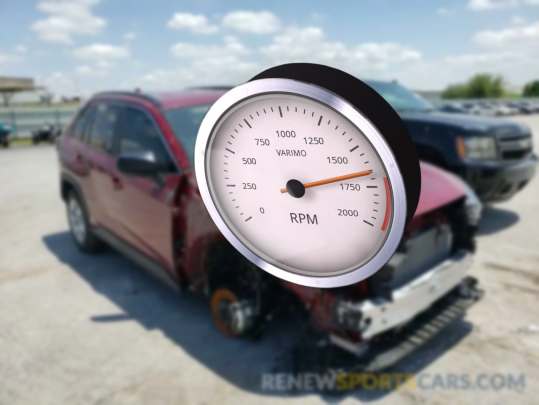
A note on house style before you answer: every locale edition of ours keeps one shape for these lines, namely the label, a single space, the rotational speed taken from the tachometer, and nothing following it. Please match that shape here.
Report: 1650 rpm
